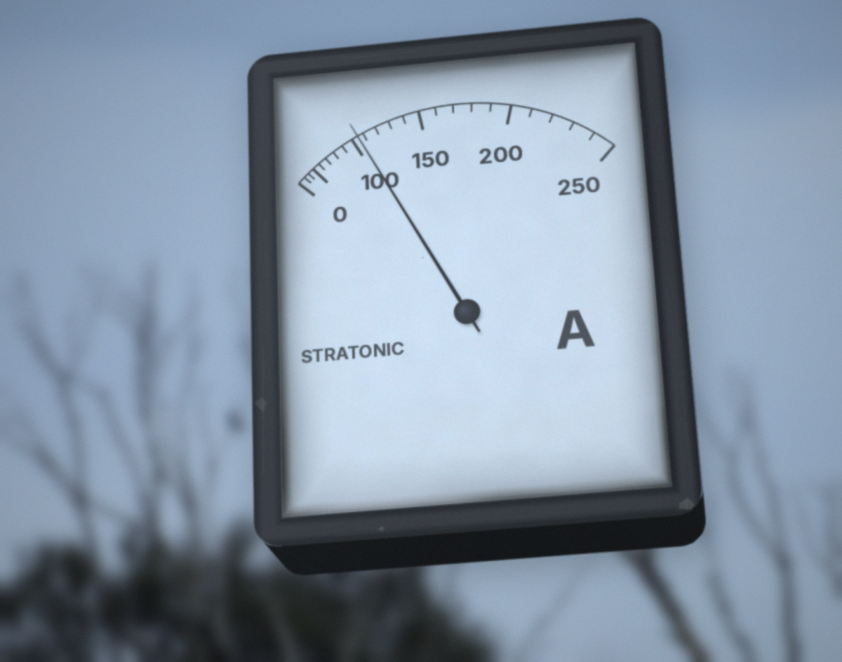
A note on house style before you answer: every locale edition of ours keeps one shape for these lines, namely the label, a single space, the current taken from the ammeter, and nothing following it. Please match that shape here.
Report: 105 A
